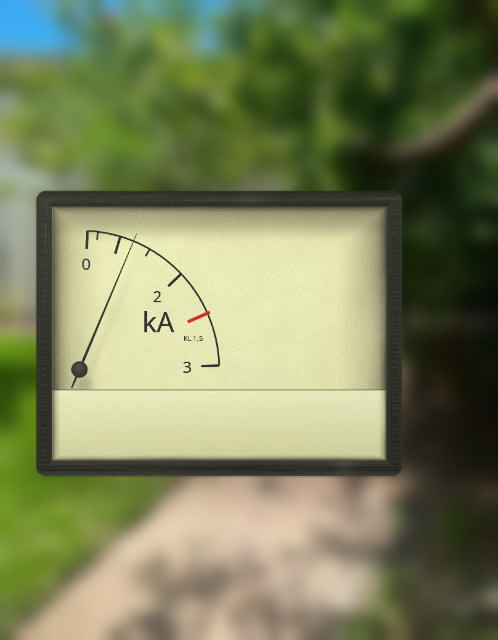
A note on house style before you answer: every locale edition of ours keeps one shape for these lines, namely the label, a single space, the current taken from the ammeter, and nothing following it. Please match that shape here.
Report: 1.25 kA
